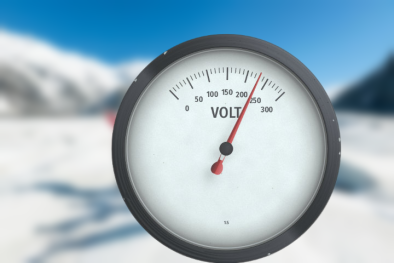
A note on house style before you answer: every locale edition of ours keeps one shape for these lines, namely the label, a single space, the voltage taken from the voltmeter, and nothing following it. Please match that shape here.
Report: 230 V
